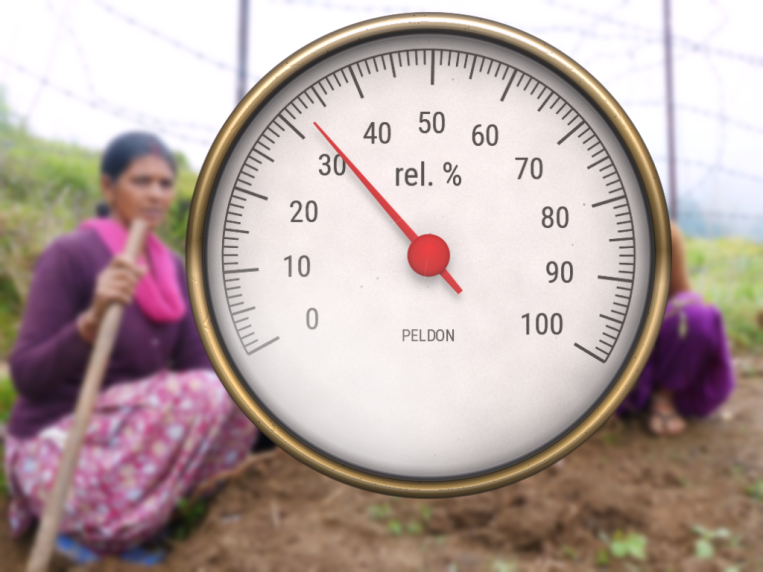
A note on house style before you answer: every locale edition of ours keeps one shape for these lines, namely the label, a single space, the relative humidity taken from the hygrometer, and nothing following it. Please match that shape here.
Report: 32.5 %
